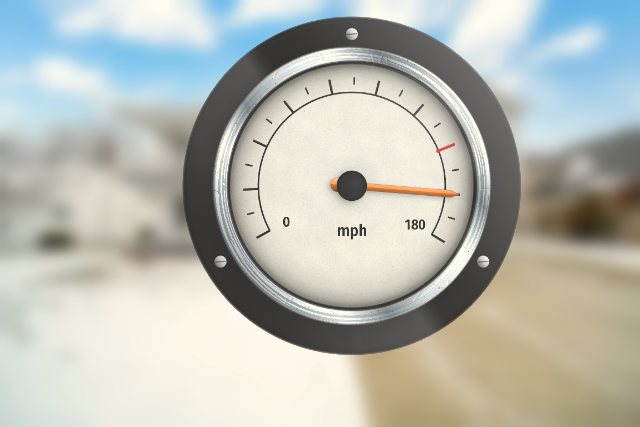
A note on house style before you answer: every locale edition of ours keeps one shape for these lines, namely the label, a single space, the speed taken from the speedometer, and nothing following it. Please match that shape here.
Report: 160 mph
